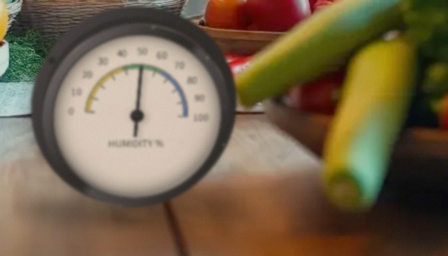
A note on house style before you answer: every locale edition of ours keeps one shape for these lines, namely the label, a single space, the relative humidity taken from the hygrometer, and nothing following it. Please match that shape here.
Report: 50 %
